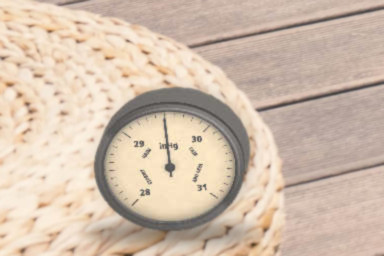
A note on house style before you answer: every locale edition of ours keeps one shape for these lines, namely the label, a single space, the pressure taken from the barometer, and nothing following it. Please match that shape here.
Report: 29.5 inHg
